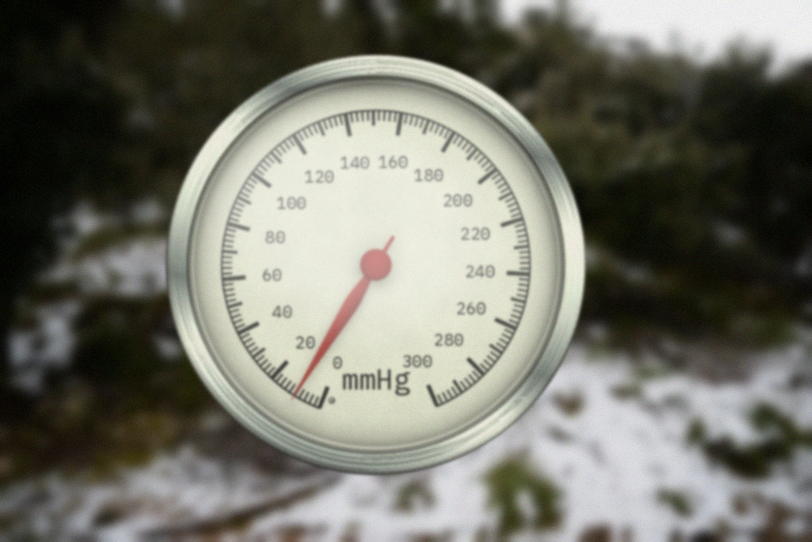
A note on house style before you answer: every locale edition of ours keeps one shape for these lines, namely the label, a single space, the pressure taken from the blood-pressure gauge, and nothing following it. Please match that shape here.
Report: 10 mmHg
